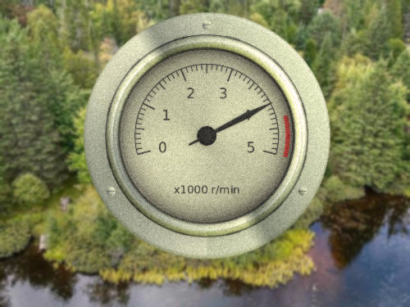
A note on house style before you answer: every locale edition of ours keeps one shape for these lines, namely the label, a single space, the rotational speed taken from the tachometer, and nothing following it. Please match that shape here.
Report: 4000 rpm
